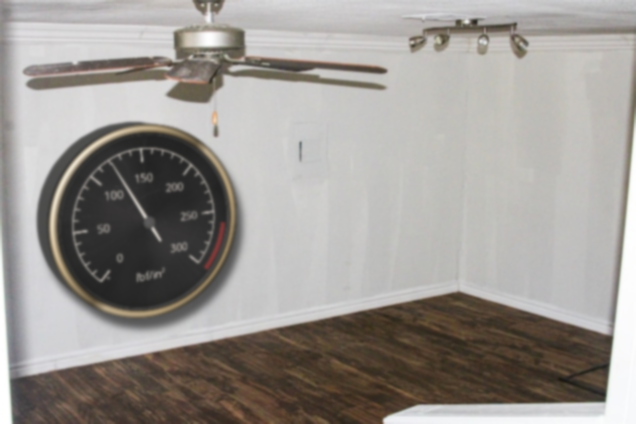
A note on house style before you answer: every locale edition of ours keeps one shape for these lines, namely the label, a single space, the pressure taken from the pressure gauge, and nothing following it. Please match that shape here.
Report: 120 psi
